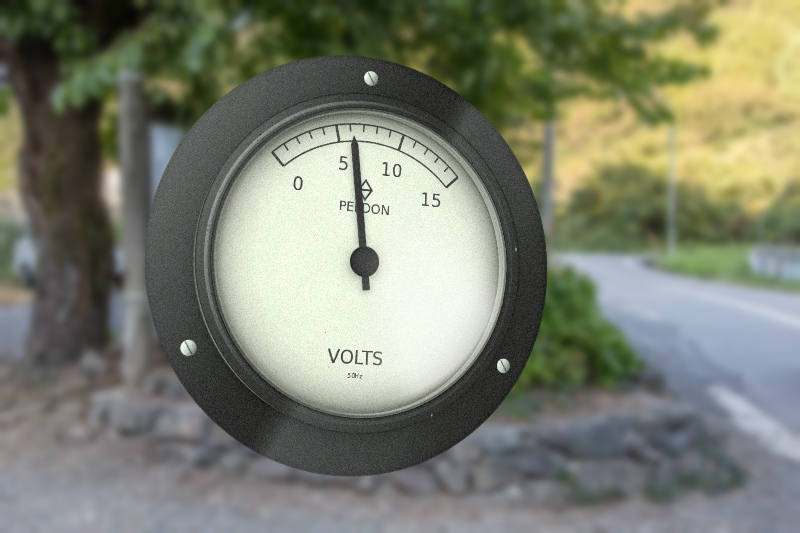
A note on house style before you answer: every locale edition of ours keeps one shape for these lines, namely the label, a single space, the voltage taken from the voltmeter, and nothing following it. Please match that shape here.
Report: 6 V
